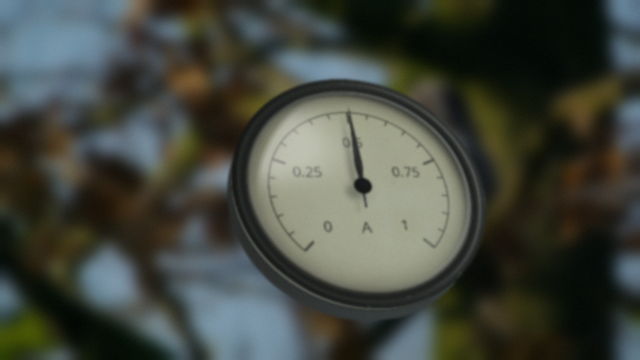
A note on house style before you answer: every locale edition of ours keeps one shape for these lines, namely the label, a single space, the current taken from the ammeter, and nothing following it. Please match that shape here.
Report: 0.5 A
